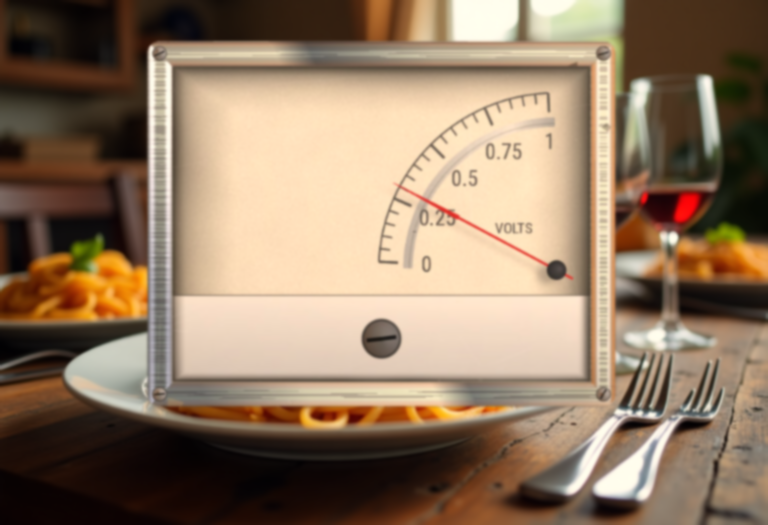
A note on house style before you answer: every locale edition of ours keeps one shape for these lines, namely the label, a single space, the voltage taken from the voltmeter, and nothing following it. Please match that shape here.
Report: 0.3 V
